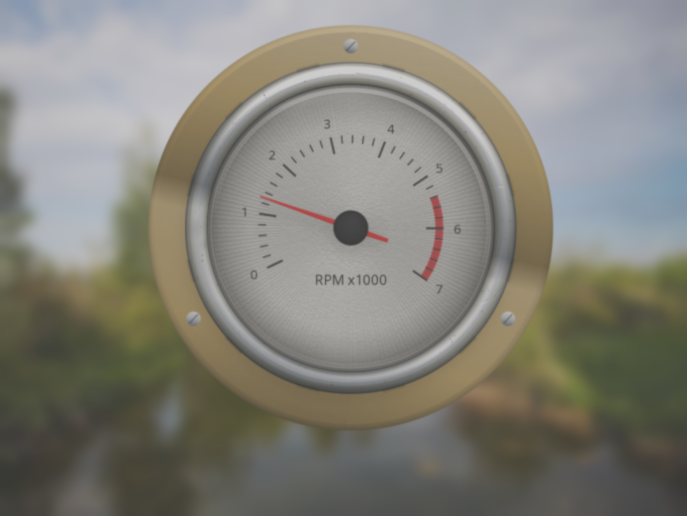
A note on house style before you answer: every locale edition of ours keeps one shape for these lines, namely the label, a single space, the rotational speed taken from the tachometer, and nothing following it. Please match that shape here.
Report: 1300 rpm
